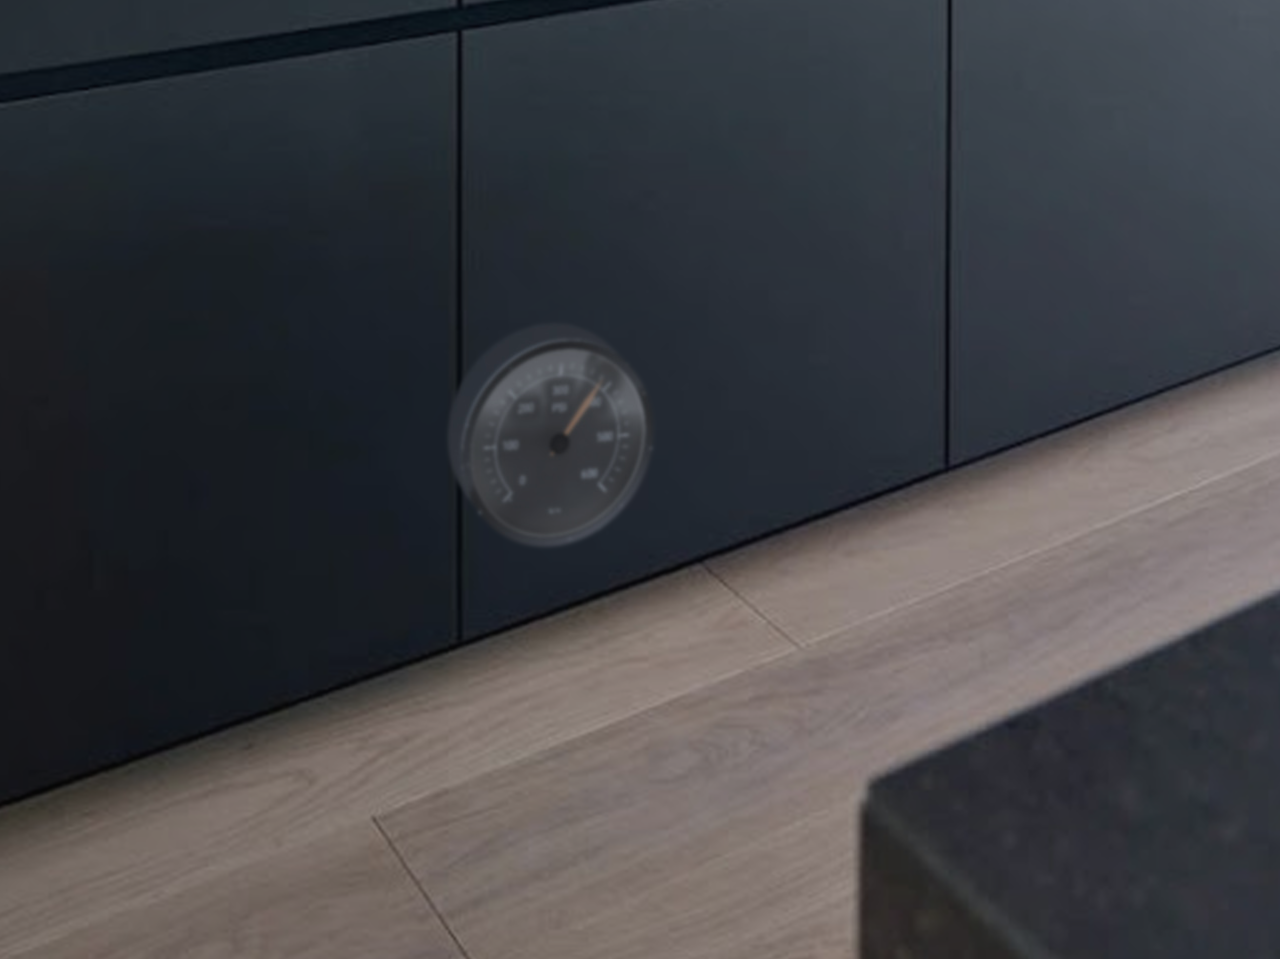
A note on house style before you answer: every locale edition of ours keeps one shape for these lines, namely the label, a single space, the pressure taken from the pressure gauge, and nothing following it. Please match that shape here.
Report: 380 psi
